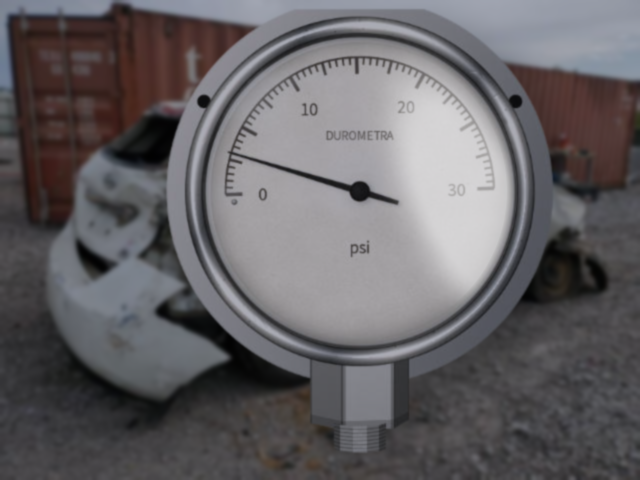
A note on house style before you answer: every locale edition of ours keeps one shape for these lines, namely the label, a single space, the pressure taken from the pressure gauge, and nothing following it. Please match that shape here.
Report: 3 psi
